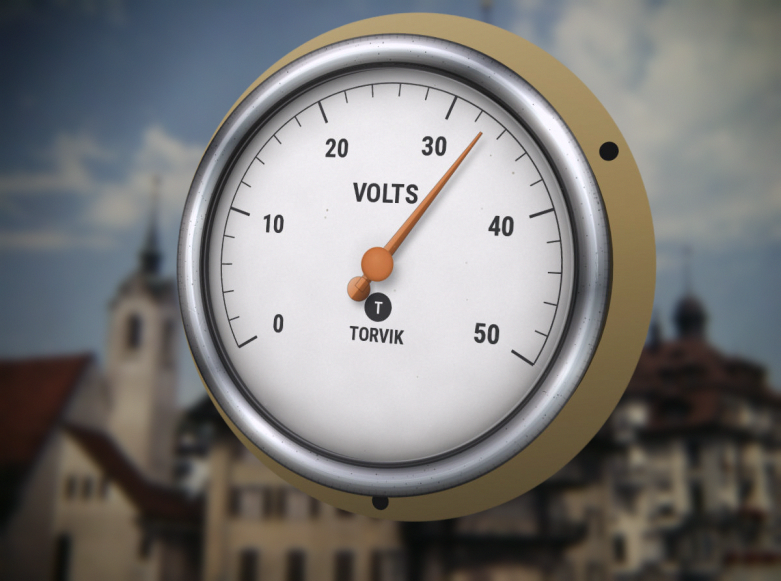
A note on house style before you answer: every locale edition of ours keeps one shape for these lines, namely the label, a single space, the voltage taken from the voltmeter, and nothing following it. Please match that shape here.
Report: 33 V
